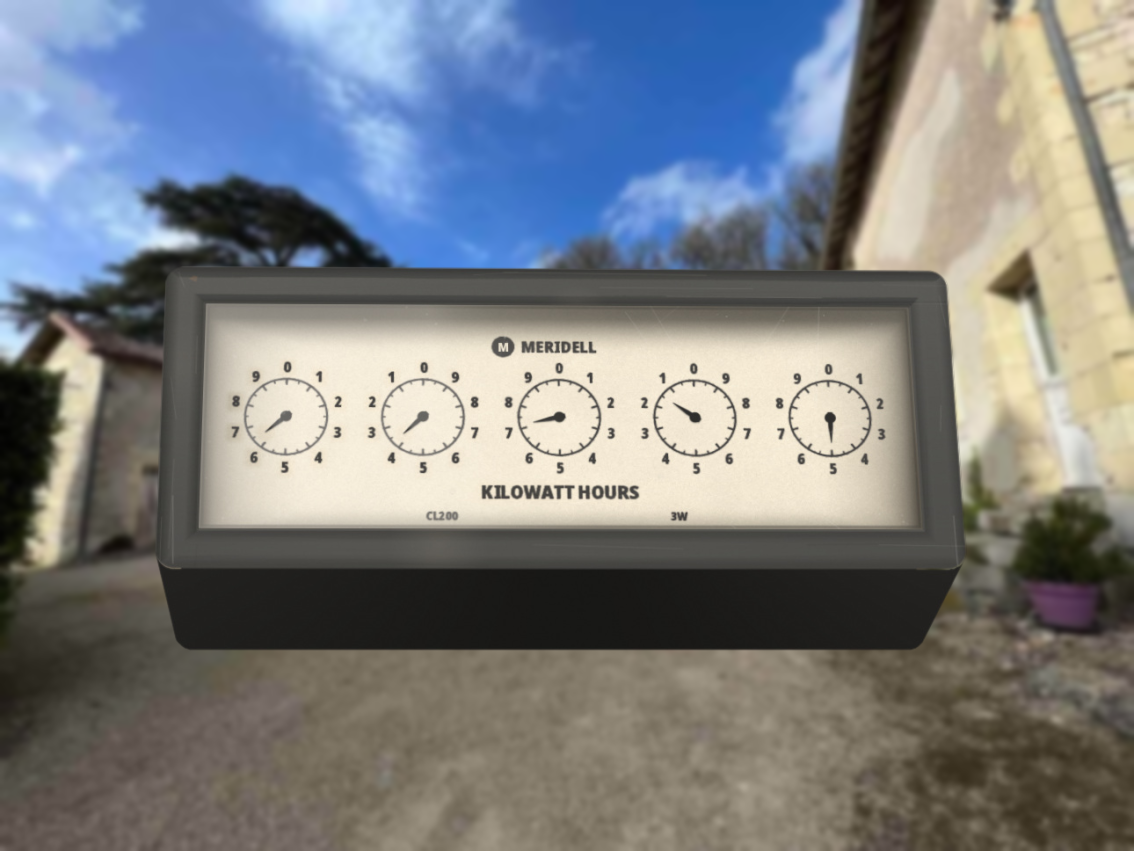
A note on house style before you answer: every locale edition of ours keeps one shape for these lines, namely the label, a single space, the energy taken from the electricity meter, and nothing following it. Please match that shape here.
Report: 63715 kWh
